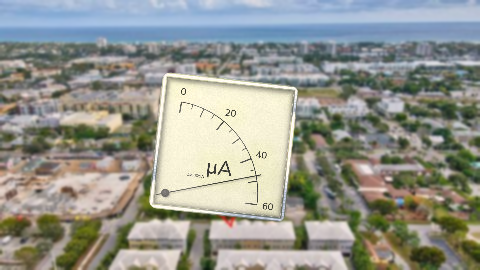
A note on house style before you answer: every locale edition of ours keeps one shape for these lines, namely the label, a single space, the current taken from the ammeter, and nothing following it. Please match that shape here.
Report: 47.5 µA
